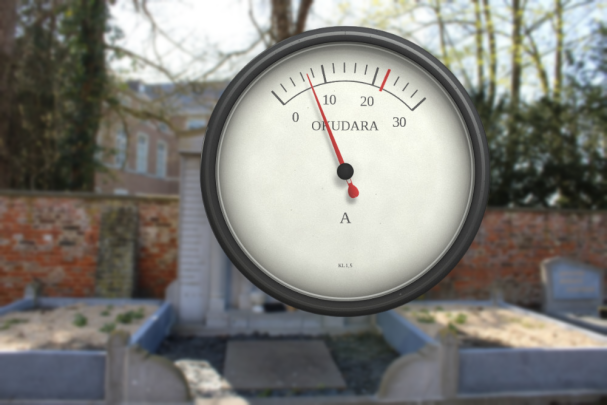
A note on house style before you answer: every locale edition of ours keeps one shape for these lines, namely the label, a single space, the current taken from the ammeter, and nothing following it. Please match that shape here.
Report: 7 A
